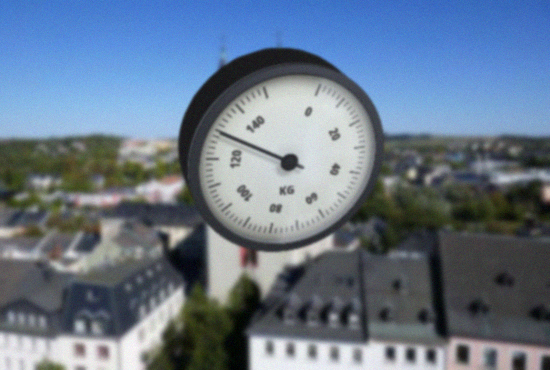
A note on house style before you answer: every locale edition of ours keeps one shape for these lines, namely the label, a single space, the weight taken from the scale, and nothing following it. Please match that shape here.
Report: 130 kg
